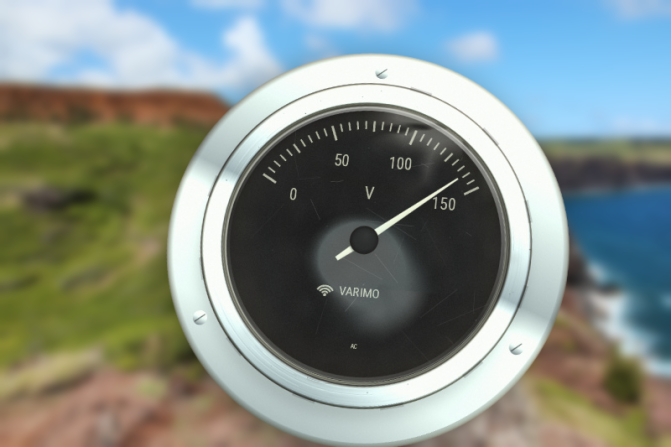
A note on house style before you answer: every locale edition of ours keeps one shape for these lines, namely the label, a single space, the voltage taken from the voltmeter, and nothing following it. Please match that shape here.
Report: 140 V
